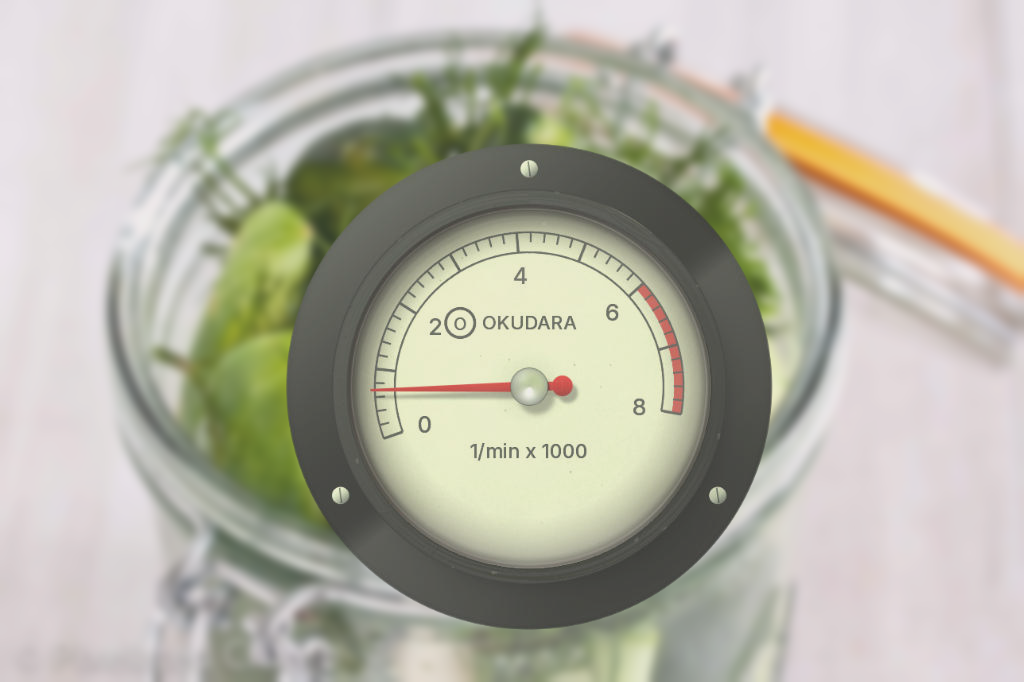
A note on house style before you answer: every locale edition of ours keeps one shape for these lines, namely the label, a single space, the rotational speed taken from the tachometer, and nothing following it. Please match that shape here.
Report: 700 rpm
